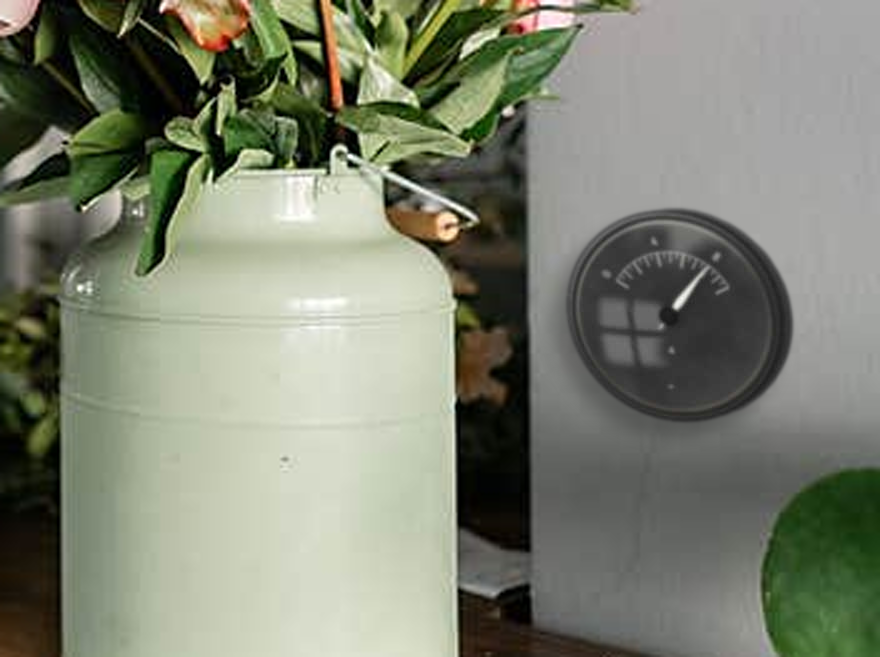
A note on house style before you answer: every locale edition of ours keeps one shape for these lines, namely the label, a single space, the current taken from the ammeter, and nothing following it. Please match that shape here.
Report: 8 A
